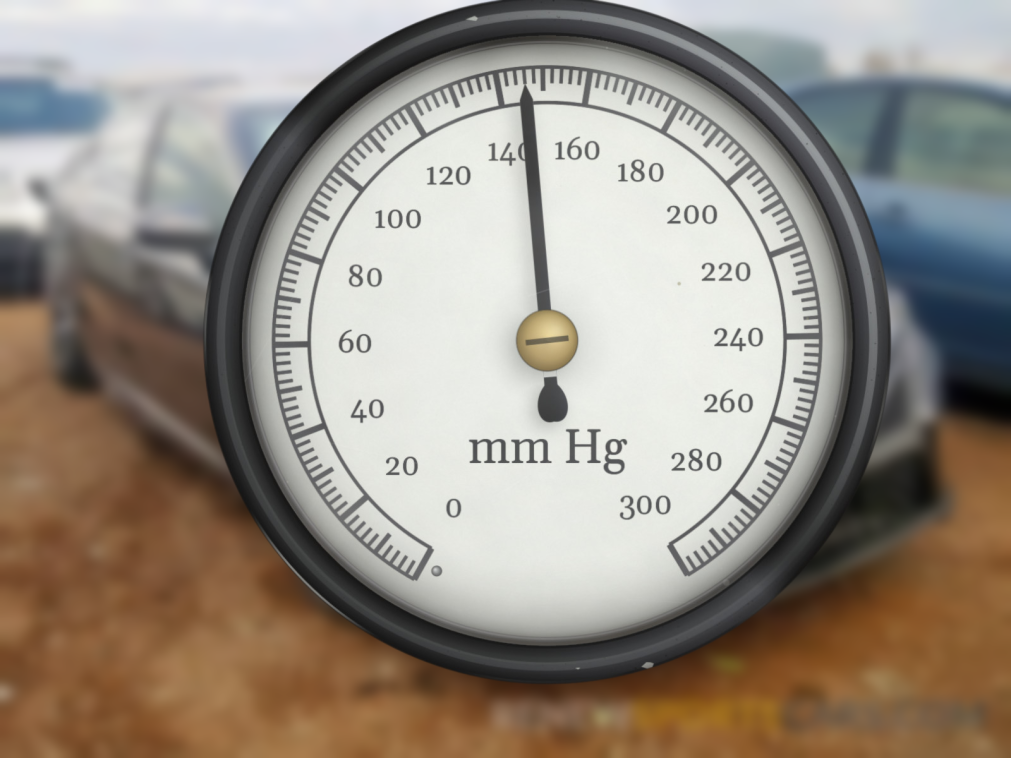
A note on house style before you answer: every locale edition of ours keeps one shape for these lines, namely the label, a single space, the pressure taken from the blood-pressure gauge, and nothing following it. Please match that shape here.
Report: 146 mmHg
